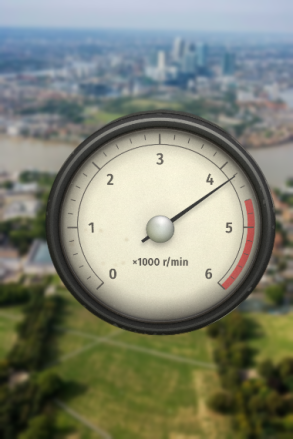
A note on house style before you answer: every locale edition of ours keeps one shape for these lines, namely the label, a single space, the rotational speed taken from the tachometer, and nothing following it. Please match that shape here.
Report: 4200 rpm
